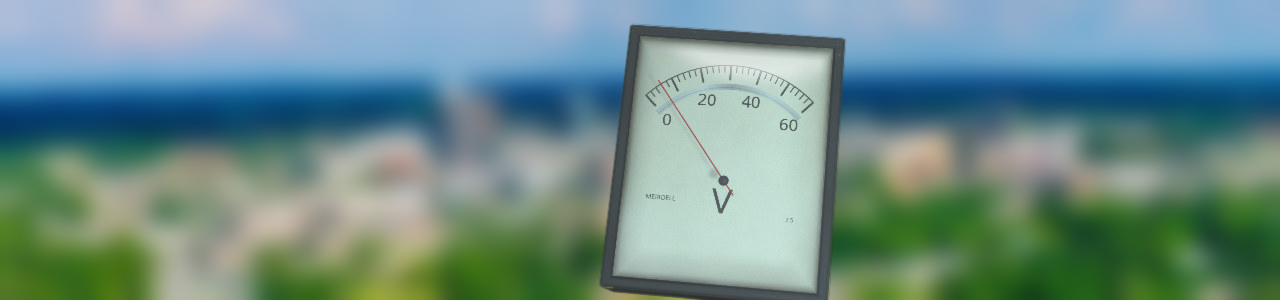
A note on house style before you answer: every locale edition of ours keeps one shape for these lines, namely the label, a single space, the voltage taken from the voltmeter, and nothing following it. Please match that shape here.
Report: 6 V
